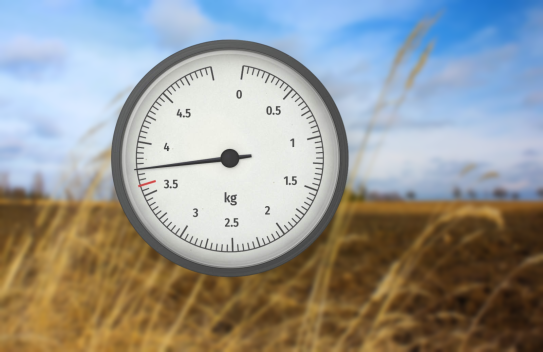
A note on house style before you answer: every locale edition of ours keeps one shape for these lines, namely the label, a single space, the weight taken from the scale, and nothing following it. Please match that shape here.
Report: 3.75 kg
